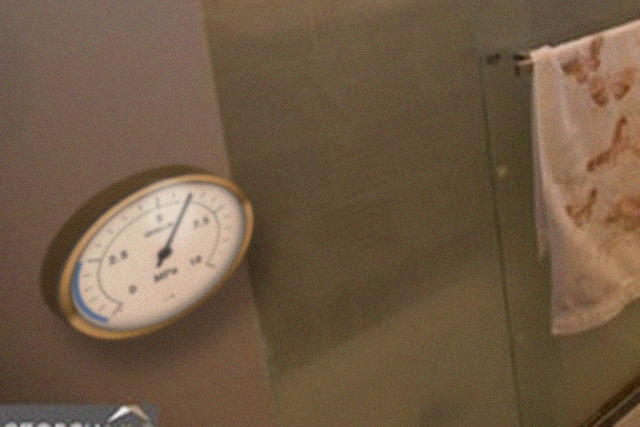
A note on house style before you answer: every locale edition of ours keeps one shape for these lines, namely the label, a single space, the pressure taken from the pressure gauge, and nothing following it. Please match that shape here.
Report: 6 MPa
